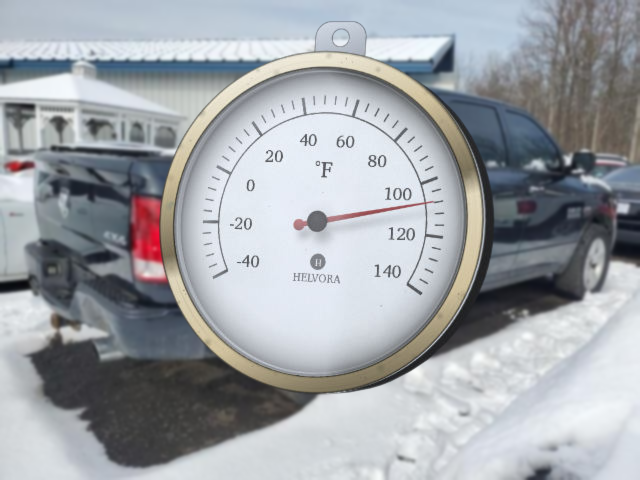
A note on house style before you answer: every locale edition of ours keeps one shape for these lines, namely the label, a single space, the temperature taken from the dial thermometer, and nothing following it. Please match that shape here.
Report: 108 °F
